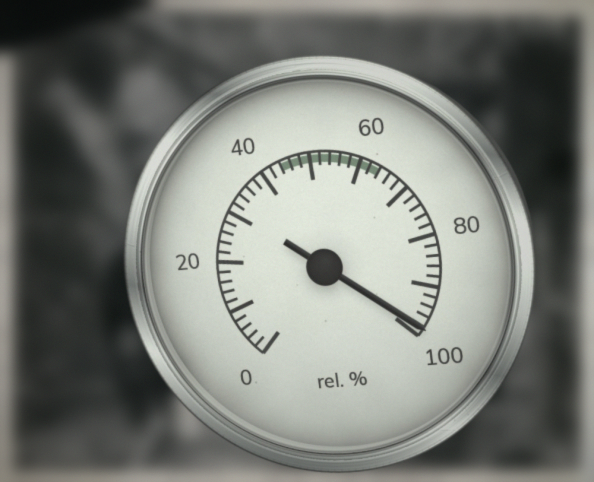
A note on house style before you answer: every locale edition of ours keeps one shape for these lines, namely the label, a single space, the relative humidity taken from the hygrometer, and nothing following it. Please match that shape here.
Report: 98 %
